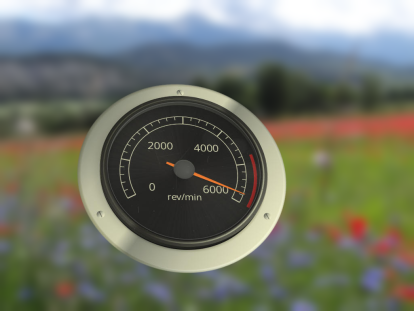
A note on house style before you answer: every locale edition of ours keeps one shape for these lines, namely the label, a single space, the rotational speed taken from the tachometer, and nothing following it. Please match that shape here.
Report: 5800 rpm
